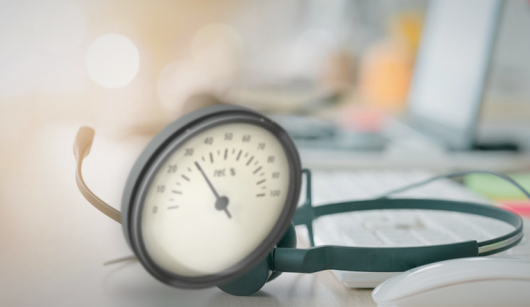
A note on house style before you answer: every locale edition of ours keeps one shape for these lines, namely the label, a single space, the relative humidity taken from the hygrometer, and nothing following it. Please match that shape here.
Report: 30 %
